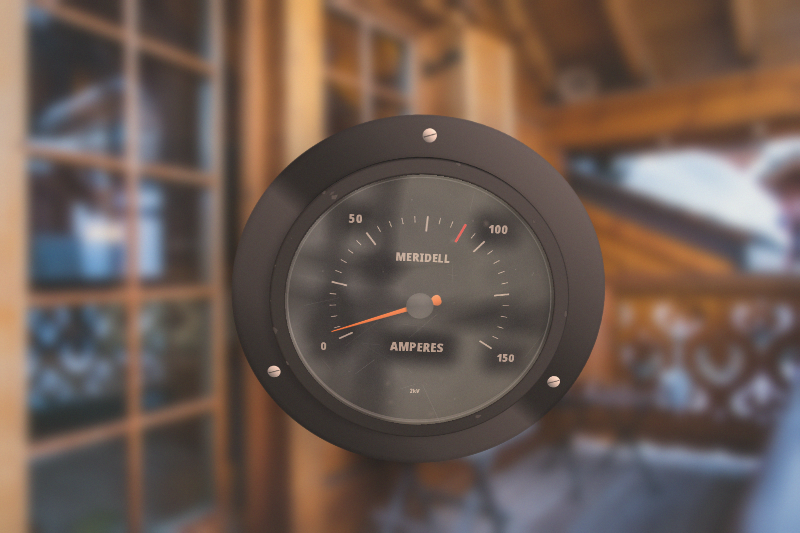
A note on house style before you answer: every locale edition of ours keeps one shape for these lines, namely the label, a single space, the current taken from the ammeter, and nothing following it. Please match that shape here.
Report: 5 A
